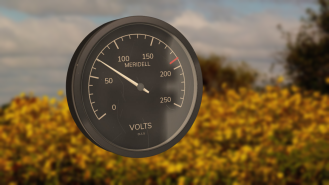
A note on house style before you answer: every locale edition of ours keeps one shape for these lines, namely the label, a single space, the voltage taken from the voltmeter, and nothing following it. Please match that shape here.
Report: 70 V
